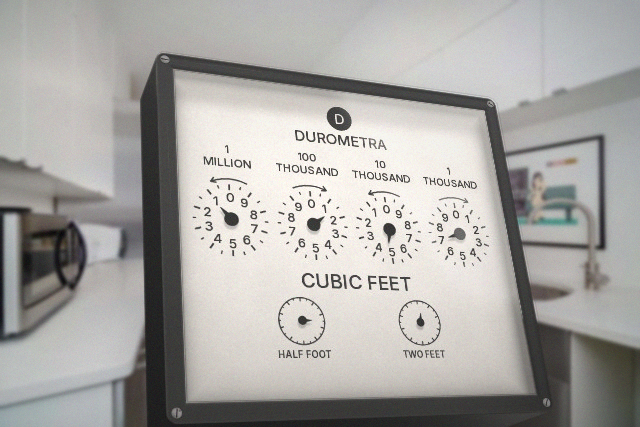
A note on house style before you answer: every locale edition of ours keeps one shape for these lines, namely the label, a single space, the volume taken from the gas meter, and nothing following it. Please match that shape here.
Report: 114700 ft³
